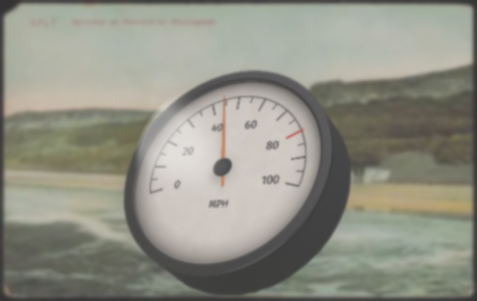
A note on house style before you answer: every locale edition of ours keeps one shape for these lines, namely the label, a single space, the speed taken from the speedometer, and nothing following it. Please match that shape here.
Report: 45 mph
